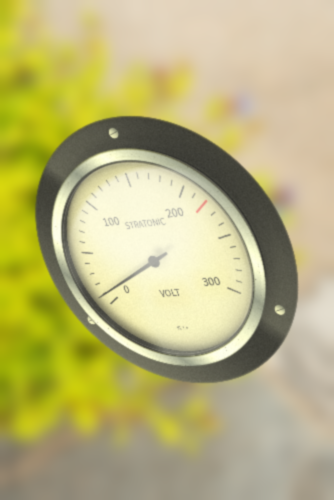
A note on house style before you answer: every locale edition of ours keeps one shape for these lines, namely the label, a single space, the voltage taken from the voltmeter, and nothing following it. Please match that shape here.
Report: 10 V
